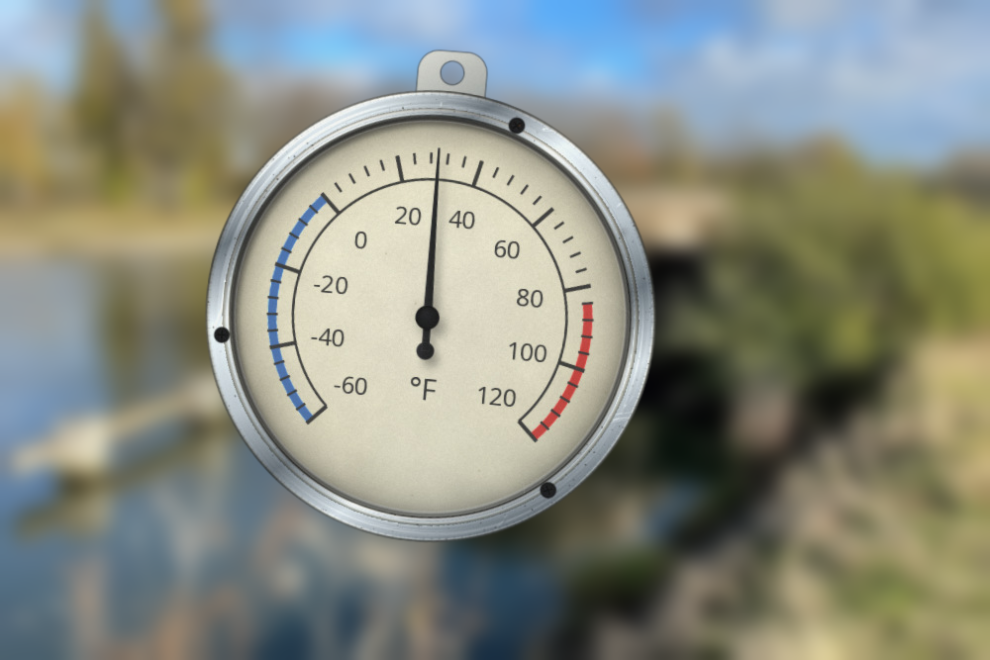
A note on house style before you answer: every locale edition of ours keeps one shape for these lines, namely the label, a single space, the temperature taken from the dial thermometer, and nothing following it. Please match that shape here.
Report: 30 °F
